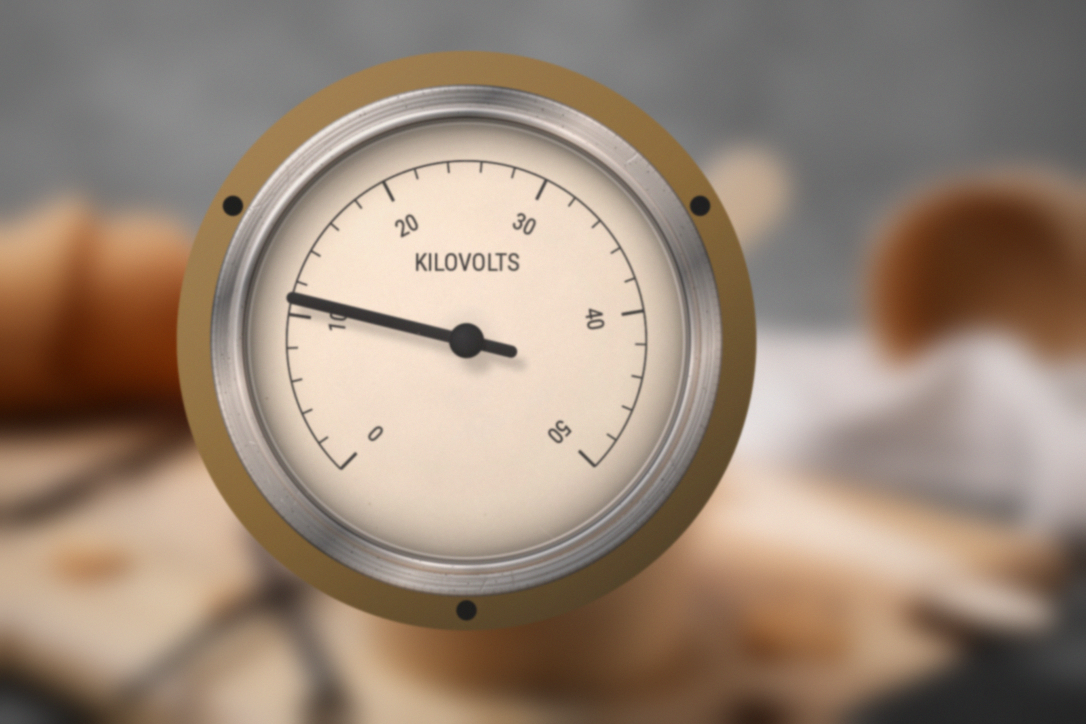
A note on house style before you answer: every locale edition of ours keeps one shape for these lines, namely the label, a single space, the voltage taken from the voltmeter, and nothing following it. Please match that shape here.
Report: 11 kV
